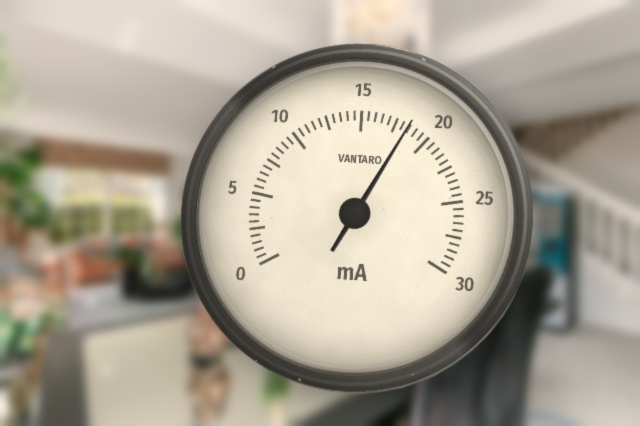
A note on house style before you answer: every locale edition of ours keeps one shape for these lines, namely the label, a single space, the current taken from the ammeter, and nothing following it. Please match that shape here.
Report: 18.5 mA
